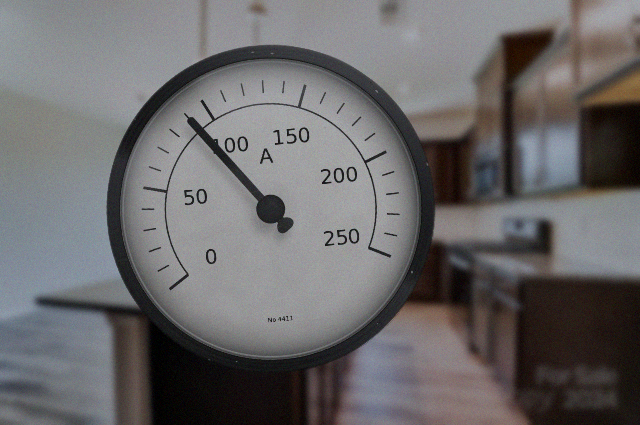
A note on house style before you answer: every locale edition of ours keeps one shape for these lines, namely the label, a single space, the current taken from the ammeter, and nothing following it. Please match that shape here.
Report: 90 A
